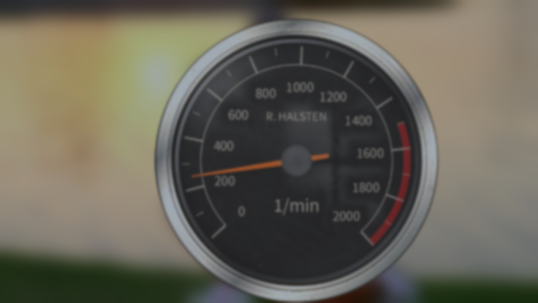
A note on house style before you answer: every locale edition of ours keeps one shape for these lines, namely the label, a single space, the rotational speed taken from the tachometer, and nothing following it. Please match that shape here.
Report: 250 rpm
